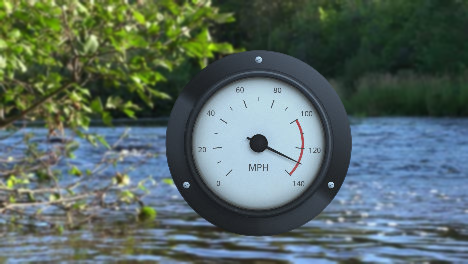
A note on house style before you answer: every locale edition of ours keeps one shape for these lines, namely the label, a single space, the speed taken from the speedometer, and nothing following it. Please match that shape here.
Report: 130 mph
